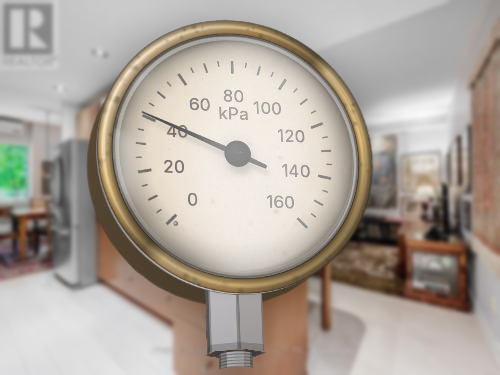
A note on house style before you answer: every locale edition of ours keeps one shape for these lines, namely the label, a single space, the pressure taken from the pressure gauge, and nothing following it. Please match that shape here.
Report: 40 kPa
